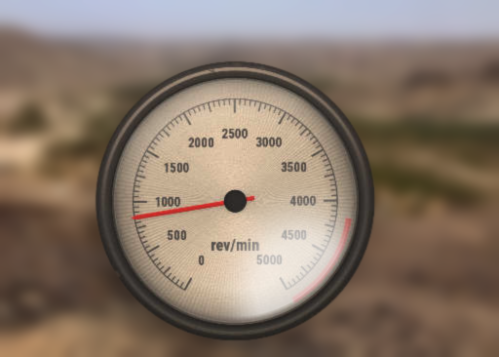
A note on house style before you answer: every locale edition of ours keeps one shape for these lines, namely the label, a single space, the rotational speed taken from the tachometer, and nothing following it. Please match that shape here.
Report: 850 rpm
